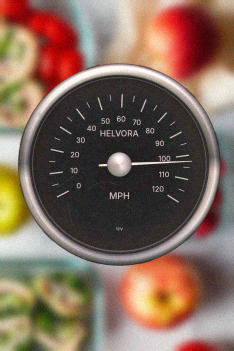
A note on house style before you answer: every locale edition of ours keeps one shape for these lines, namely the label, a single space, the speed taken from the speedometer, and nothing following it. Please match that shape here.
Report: 102.5 mph
